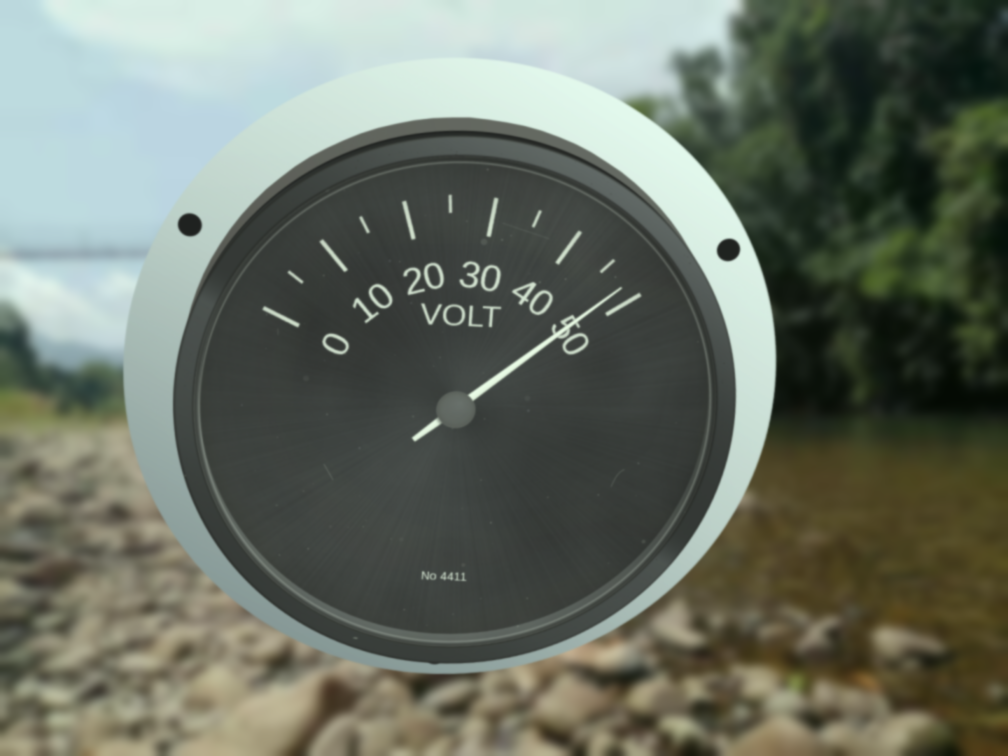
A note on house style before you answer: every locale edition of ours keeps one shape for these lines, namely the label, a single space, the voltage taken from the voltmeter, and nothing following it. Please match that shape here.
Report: 47.5 V
